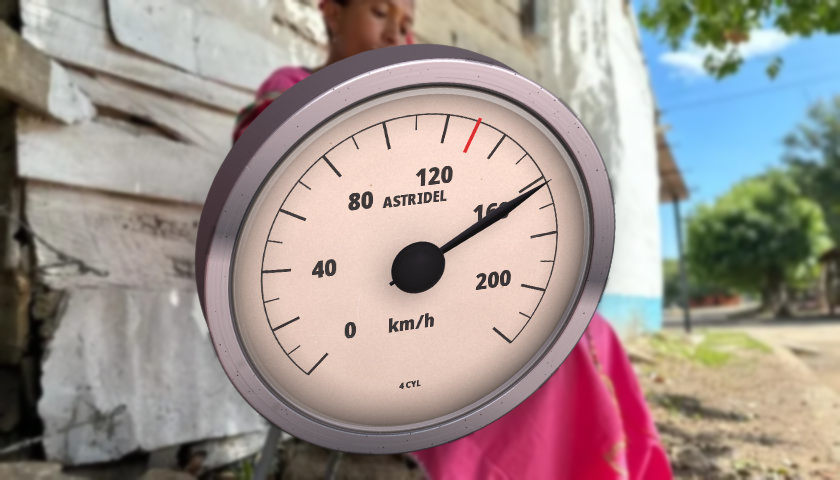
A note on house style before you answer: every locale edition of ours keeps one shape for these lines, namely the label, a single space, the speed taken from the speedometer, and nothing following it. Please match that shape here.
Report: 160 km/h
